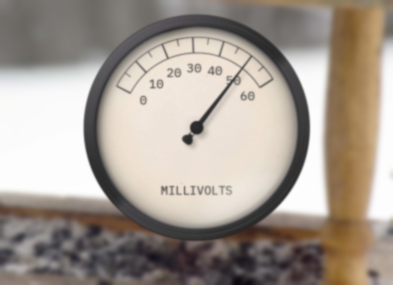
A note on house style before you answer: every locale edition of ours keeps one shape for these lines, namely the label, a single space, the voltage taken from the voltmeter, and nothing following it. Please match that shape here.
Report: 50 mV
